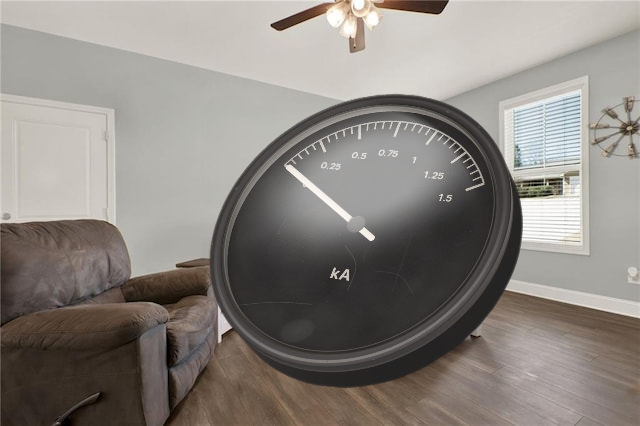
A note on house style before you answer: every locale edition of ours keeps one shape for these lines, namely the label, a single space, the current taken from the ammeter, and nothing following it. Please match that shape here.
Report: 0 kA
